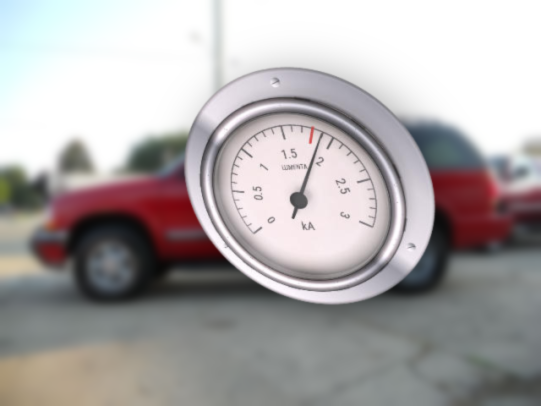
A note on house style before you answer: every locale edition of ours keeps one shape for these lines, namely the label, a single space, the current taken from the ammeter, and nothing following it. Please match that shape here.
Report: 1.9 kA
